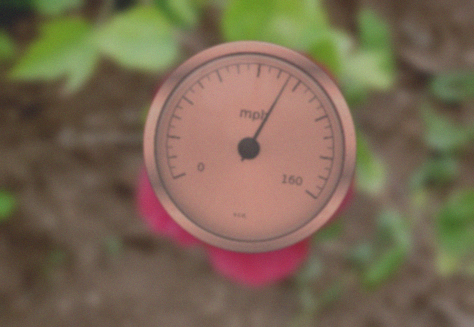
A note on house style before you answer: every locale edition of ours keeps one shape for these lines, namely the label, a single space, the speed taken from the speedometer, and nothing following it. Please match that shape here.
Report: 95 mph
